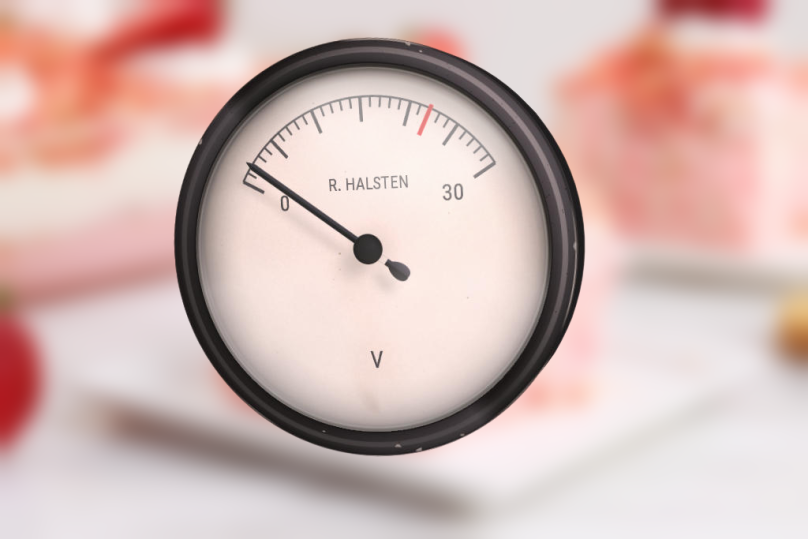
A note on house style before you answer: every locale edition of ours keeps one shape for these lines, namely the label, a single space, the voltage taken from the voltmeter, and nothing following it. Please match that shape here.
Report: 2 V
